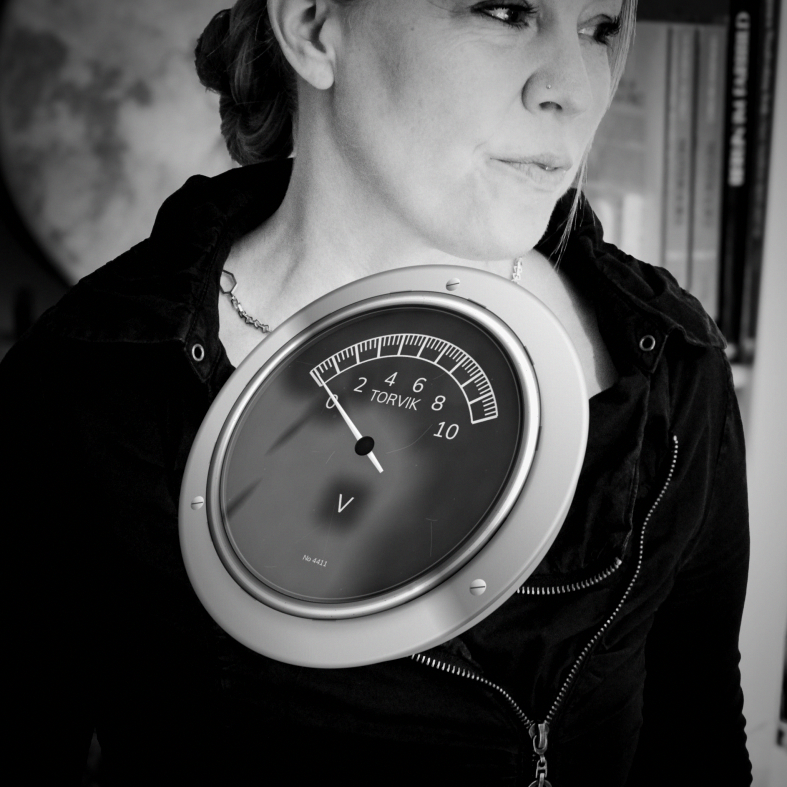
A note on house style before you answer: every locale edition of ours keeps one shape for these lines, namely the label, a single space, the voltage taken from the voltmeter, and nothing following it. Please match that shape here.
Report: 0.2 V
